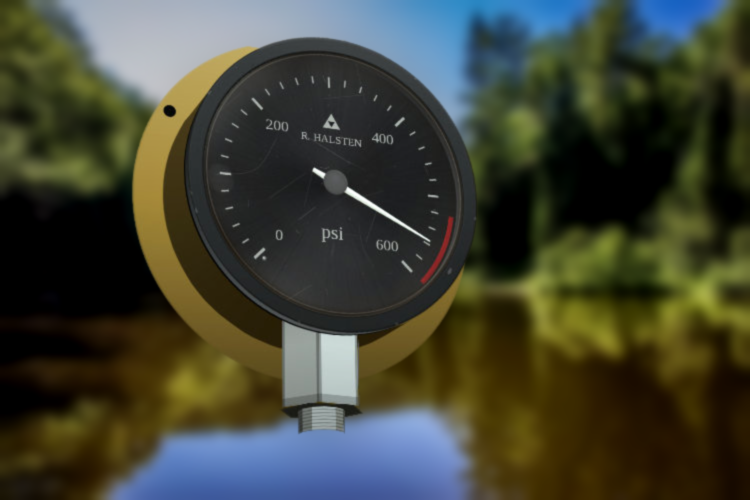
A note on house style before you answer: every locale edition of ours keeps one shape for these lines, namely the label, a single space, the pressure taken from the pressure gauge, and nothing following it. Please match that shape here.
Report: 560 psi
